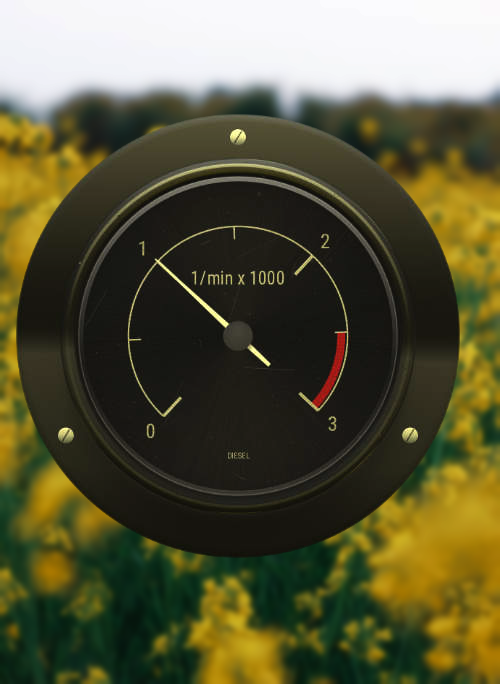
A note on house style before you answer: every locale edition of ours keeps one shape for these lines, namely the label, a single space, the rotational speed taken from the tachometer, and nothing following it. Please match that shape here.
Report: 1000 rpm
